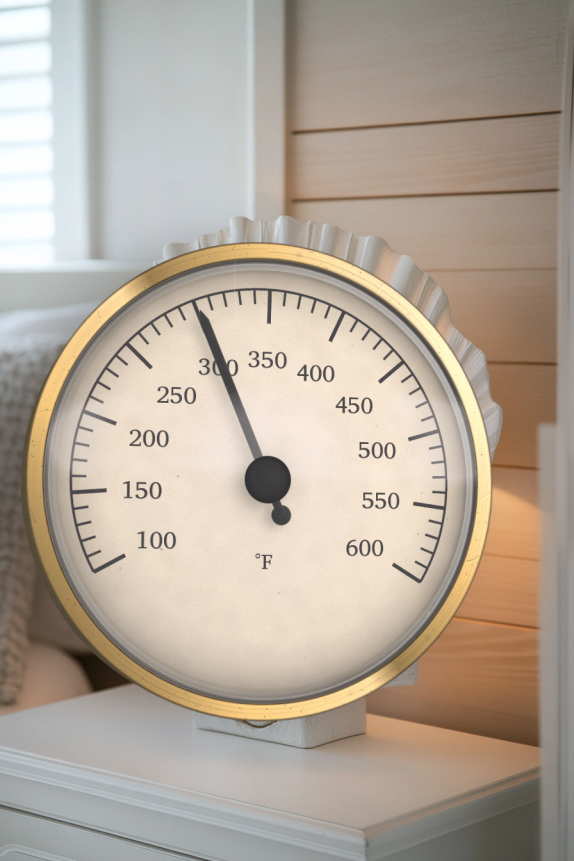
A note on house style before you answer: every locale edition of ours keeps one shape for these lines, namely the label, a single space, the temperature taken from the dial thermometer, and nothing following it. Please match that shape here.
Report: 300 °F
